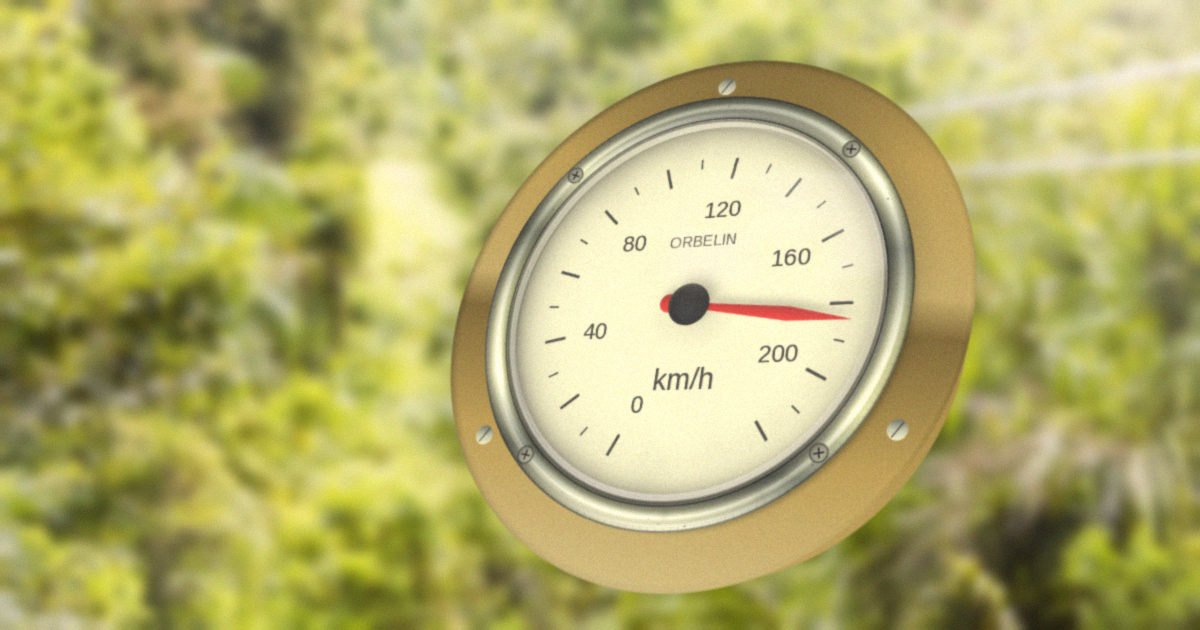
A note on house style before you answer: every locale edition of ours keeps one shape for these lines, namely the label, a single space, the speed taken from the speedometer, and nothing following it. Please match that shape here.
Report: 185 km/h
